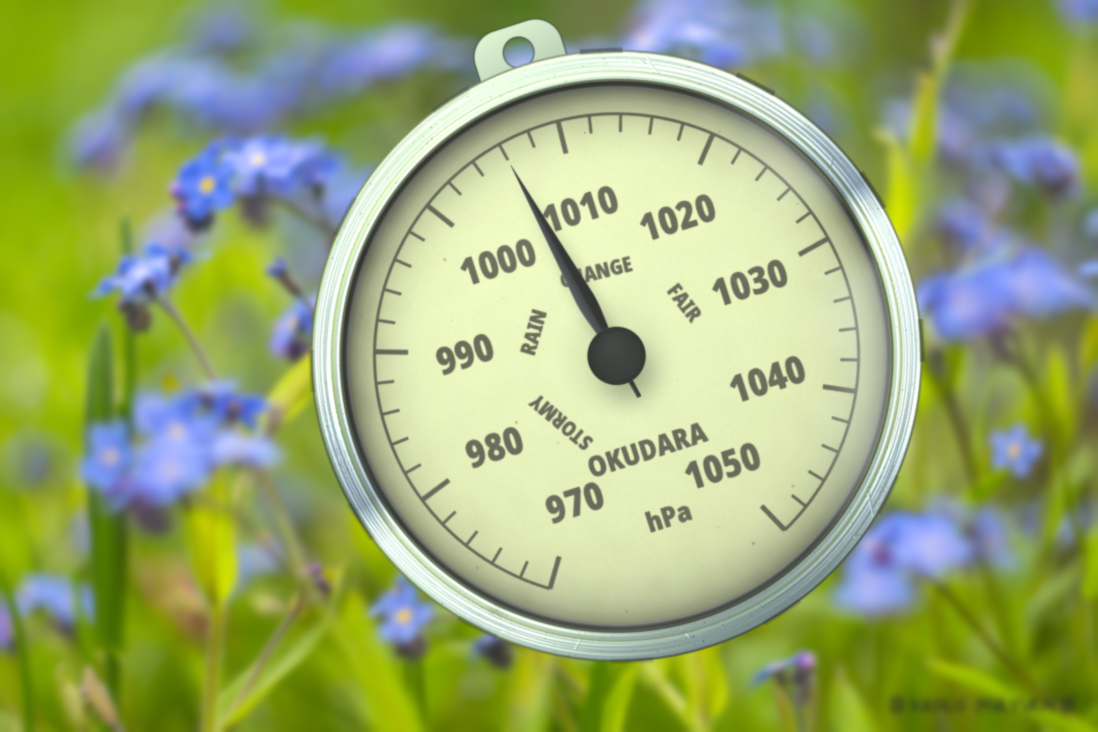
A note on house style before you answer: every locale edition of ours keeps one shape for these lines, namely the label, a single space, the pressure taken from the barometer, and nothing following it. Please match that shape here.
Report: 1006 hPa
